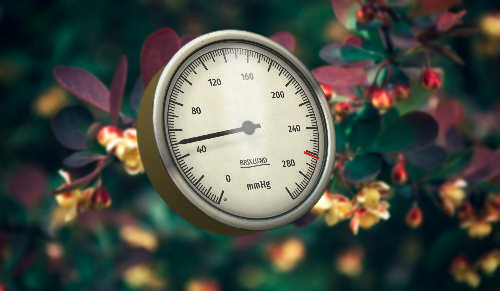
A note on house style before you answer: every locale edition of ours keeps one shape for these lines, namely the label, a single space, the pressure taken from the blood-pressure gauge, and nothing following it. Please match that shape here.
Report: 50 mmHg
